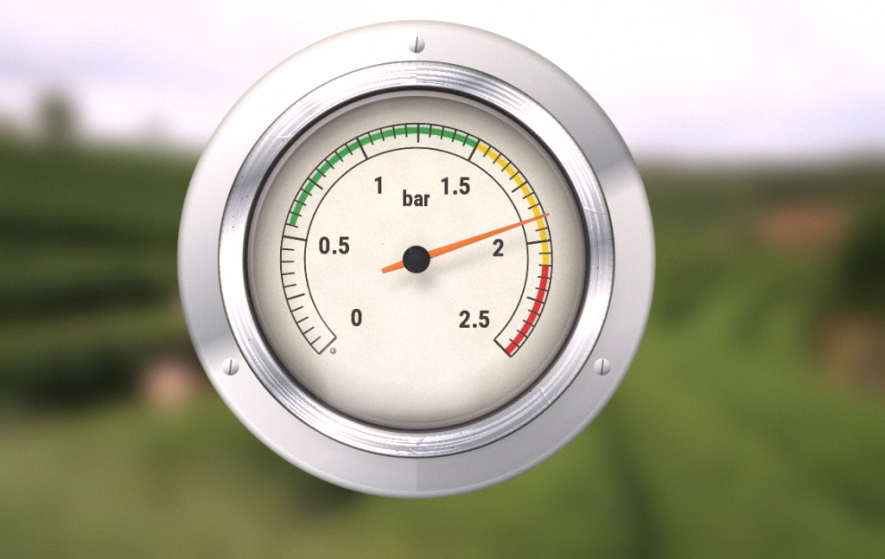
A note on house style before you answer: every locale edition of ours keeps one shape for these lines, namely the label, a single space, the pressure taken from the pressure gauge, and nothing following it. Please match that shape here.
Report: 1.9 bar
